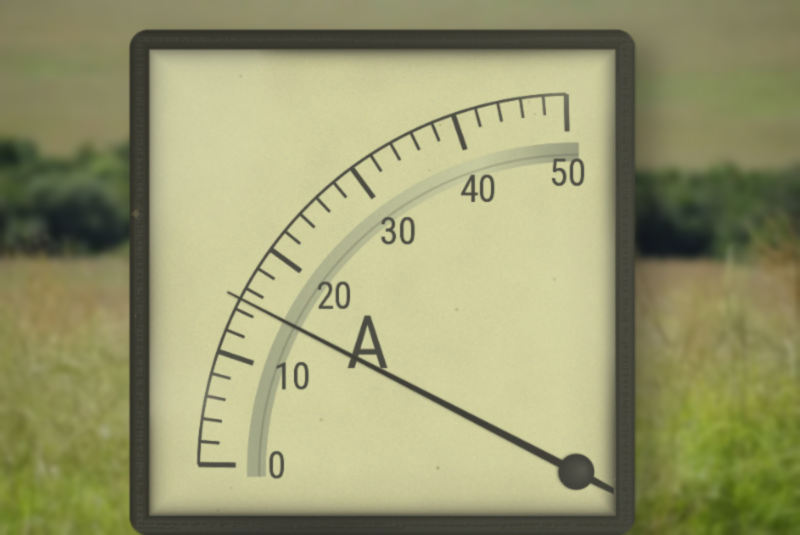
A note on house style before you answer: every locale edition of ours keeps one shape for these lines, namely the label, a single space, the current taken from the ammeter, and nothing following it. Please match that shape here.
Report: 15 A
